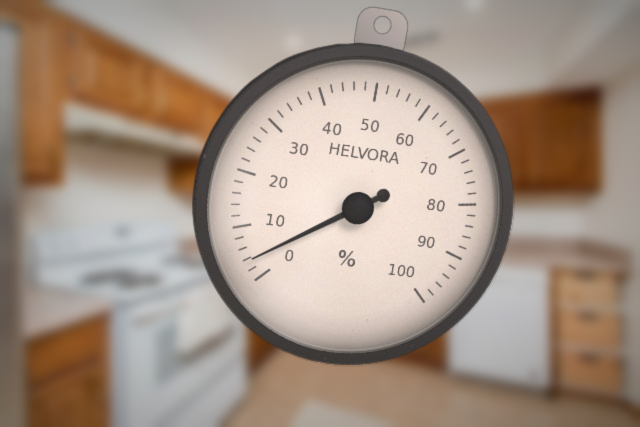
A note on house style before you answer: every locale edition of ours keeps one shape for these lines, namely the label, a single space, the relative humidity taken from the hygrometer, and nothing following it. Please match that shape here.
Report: 4 %
